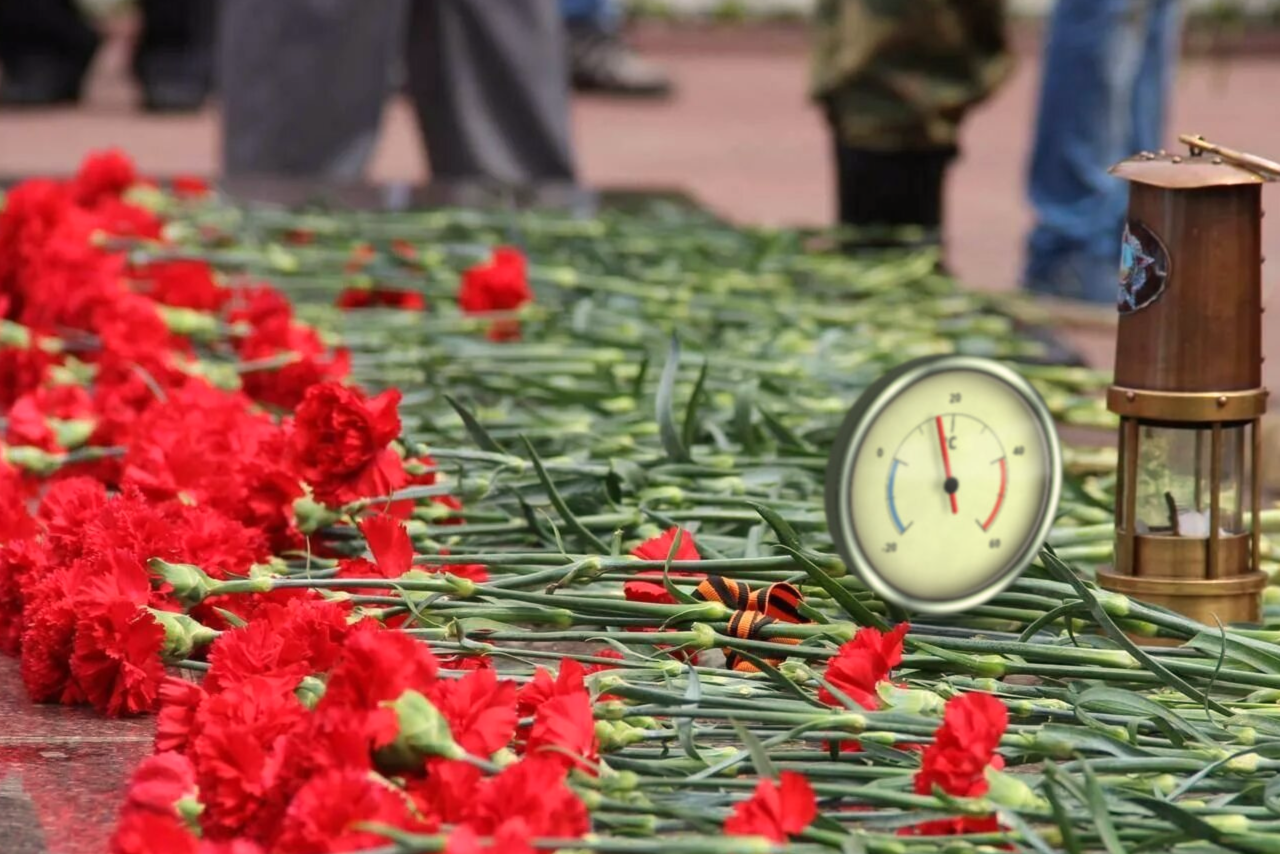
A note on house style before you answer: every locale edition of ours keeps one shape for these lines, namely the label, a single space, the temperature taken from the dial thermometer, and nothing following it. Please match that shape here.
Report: 15 °C
